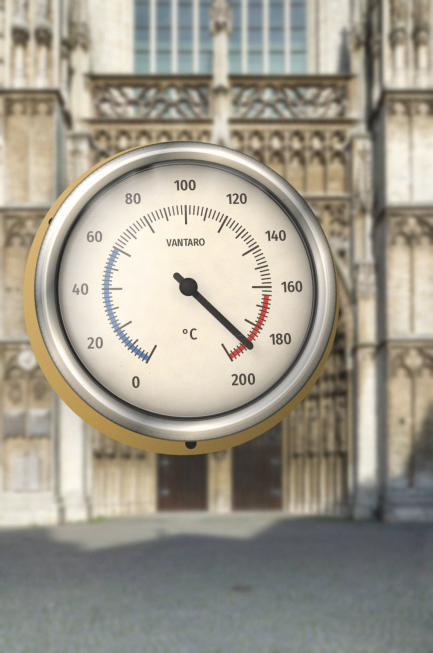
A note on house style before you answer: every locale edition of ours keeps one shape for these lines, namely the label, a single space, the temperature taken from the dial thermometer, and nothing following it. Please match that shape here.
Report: 190 °C
